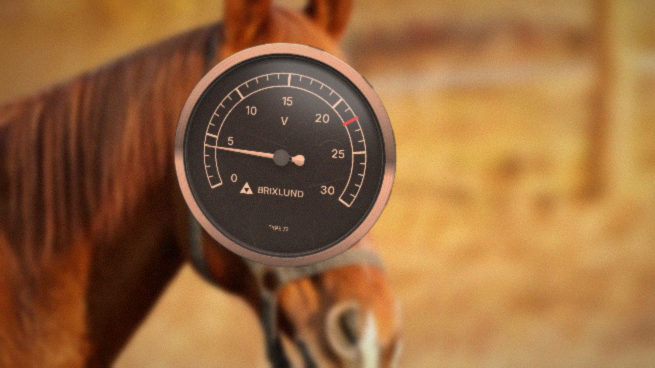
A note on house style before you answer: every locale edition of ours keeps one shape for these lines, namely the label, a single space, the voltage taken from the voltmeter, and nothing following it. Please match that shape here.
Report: 4 V
